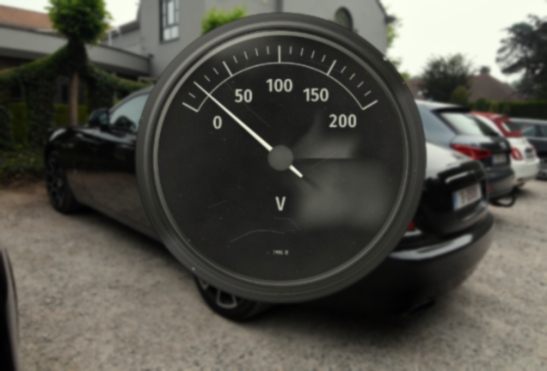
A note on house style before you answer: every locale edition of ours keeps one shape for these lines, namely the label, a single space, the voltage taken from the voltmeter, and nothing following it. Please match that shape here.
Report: 20 V
